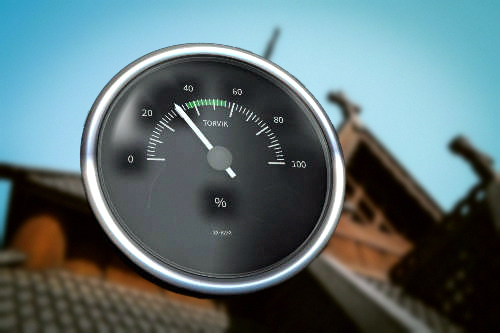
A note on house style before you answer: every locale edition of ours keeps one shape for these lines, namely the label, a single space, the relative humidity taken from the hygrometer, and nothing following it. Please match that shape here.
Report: 30 %
